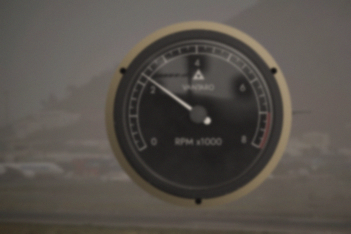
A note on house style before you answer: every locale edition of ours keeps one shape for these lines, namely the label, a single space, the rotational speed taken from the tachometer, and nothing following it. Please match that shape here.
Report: 2250 rpm
